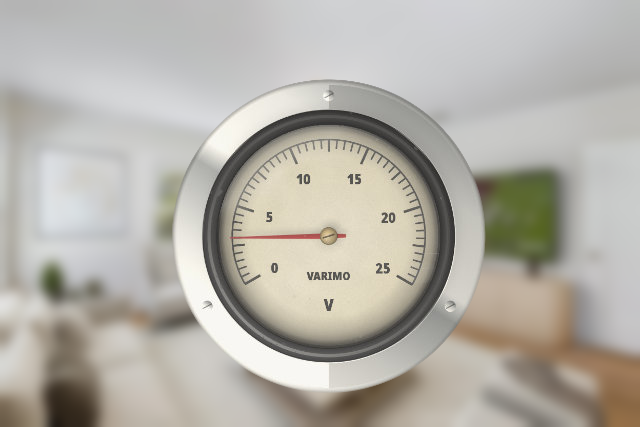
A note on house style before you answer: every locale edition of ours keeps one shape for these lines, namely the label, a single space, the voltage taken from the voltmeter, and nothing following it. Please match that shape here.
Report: 3 V
